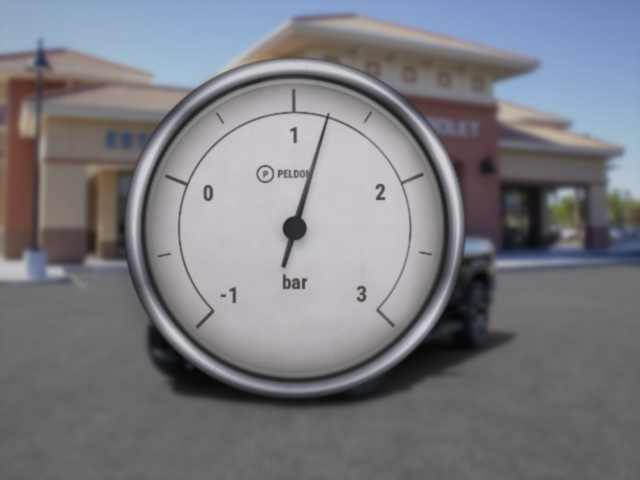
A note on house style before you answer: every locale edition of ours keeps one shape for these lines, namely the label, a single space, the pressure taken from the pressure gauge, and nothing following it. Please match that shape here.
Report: 1.25 bar
